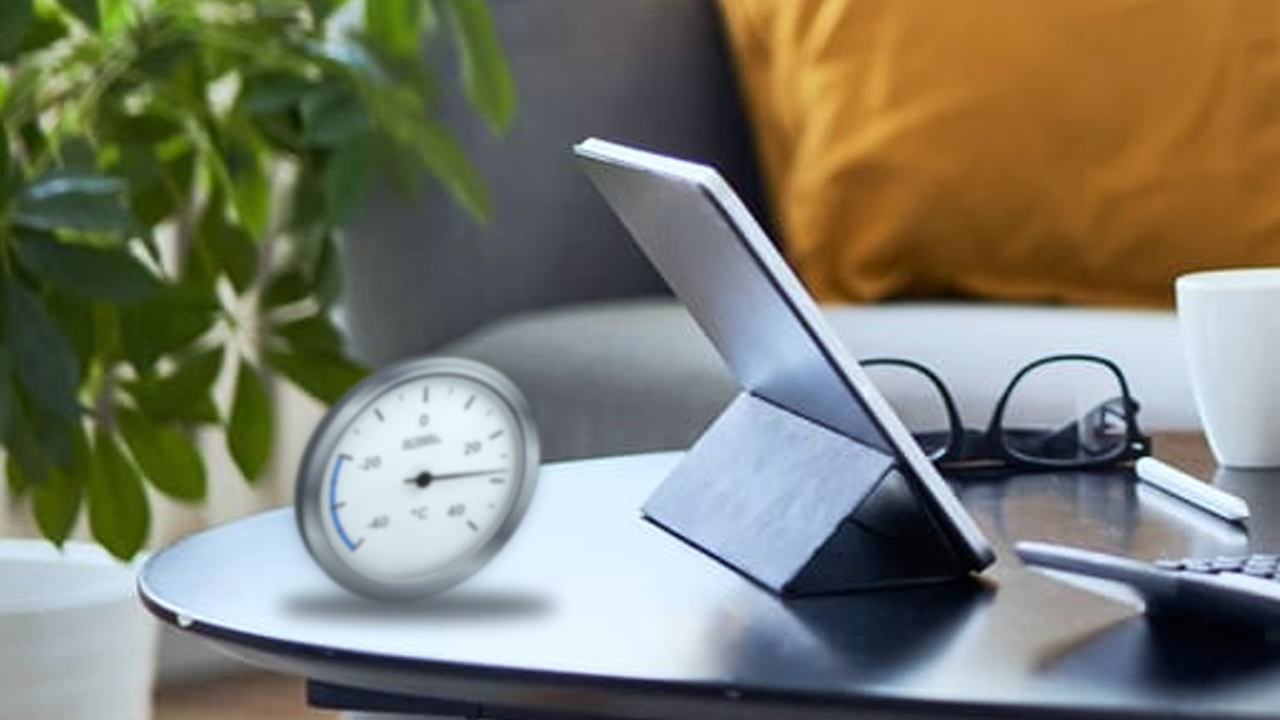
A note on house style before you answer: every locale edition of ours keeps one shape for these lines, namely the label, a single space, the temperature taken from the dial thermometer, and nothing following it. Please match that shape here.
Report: 27.5 °C
